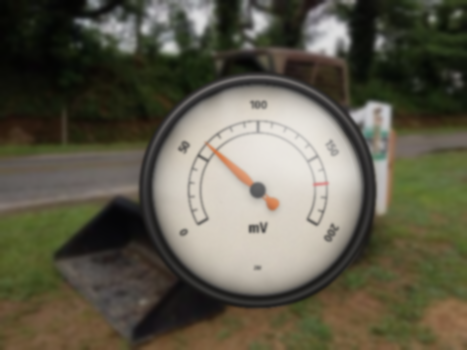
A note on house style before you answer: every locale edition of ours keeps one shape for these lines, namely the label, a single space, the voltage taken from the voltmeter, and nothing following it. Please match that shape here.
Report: 60 mV
